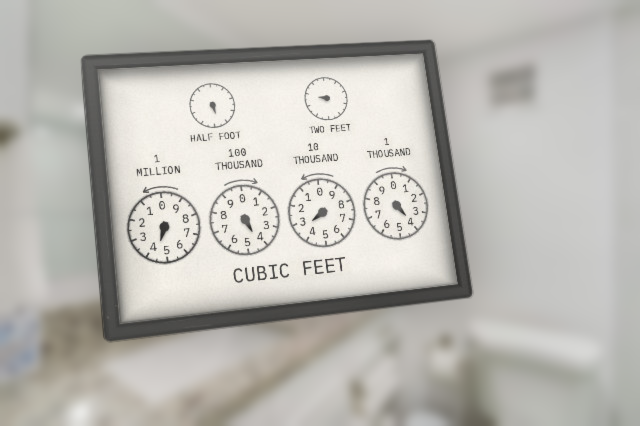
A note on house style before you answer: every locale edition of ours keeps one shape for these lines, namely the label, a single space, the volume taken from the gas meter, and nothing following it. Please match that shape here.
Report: 443400 ft³
